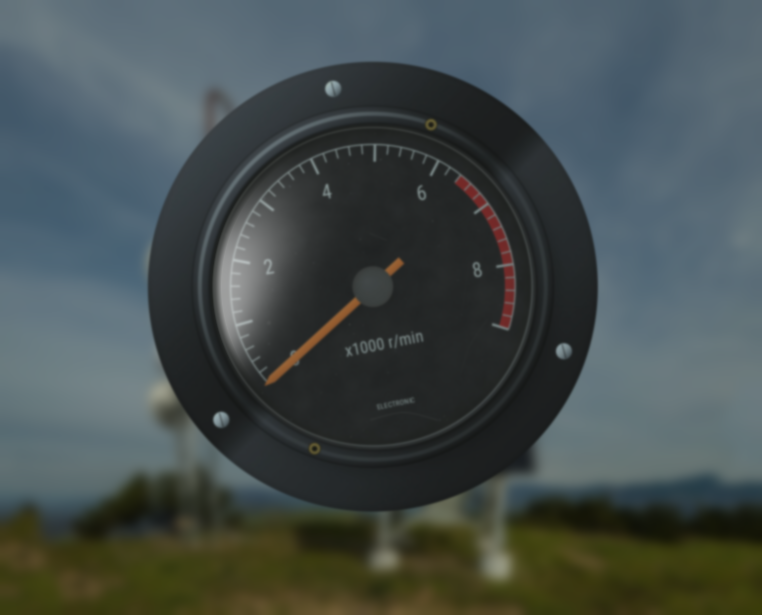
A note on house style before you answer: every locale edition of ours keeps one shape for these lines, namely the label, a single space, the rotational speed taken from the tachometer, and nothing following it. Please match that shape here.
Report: 0 rpm
